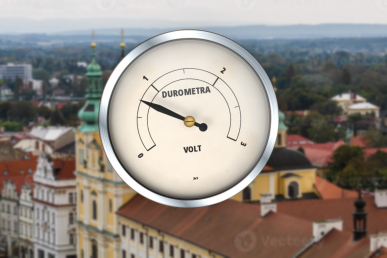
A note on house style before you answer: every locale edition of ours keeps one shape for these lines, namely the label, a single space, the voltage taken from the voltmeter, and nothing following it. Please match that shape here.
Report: 0.75 V
